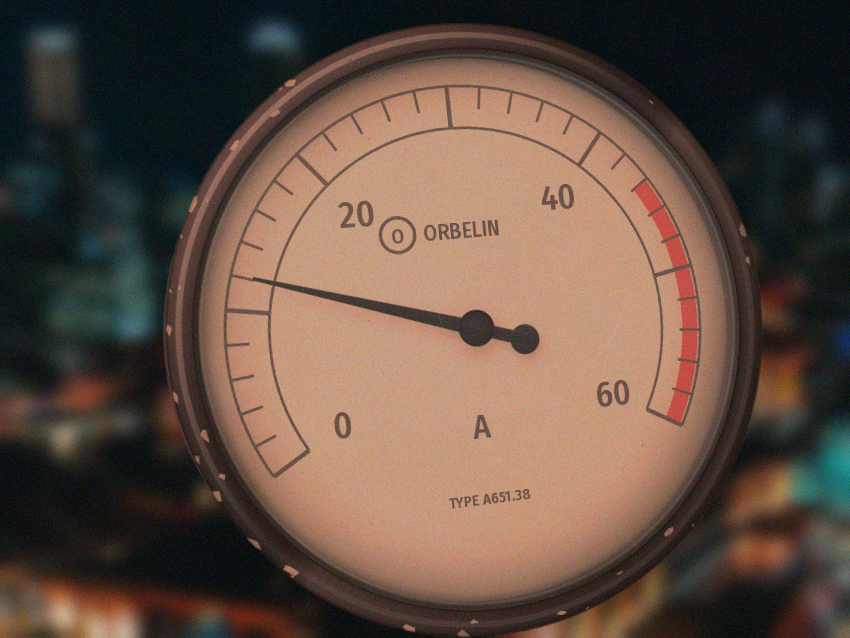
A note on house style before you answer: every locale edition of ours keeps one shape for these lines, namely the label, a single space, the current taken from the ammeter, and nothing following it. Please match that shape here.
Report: 12 A
